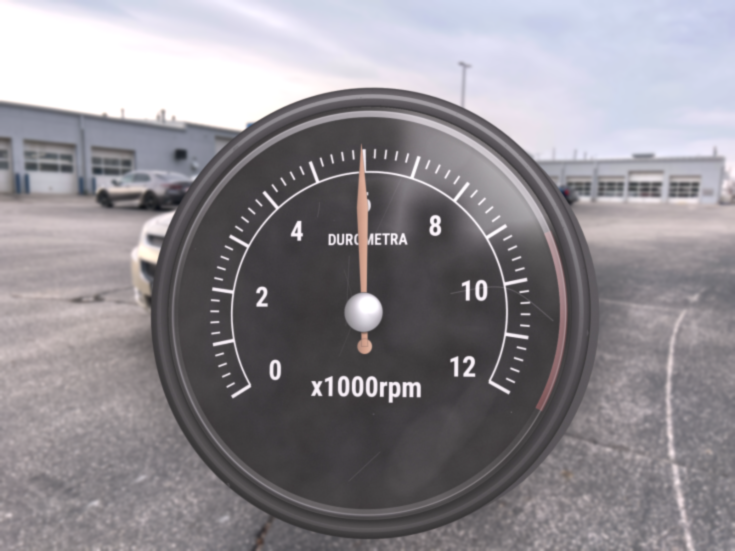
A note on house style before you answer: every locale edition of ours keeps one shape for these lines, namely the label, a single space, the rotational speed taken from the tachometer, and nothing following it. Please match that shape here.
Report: 6000 rpm
